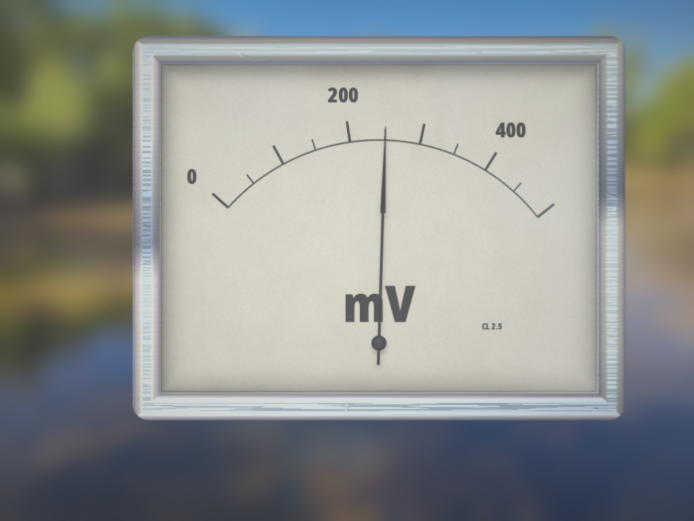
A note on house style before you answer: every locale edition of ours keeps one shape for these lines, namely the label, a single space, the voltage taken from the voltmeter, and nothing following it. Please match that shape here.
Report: 250 mV
